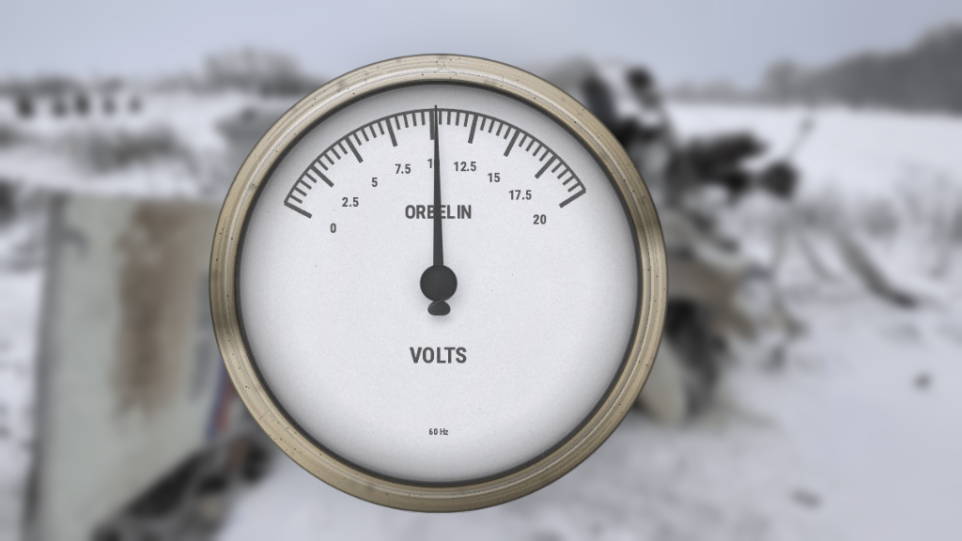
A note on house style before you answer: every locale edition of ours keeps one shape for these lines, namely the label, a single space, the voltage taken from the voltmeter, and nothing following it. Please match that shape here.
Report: 10.25 V
